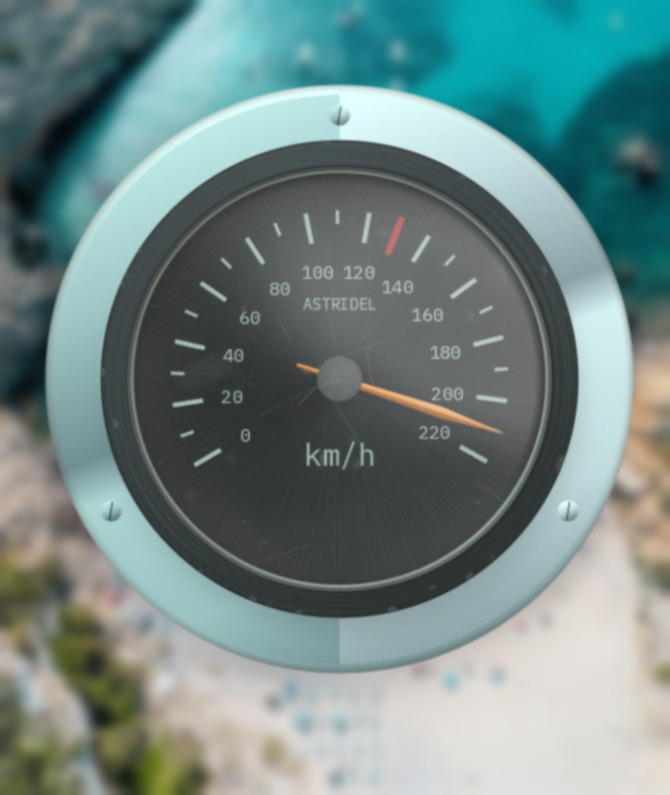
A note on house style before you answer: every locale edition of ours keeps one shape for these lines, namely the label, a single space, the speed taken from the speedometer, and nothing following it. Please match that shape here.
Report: 210 km/h
